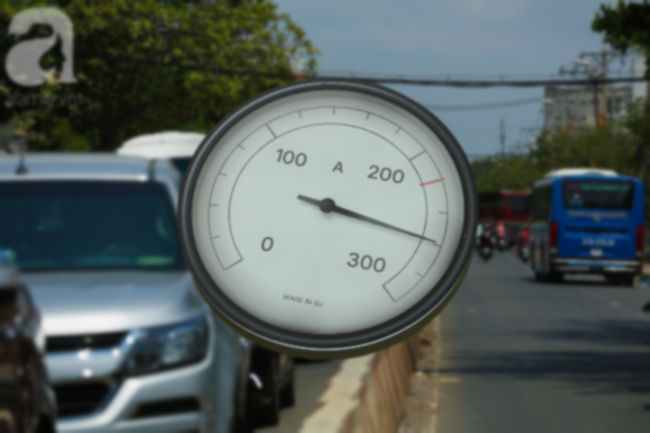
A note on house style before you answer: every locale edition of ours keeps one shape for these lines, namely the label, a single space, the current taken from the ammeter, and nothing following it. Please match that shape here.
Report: 260 A
